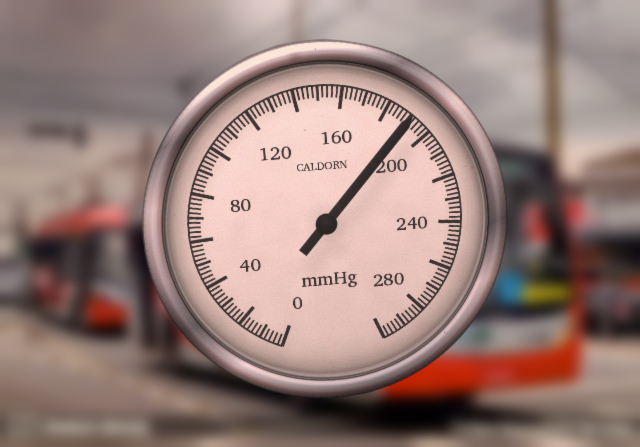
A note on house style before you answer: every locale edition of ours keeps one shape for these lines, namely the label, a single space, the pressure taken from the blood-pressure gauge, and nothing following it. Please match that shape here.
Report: 190 mmHg
